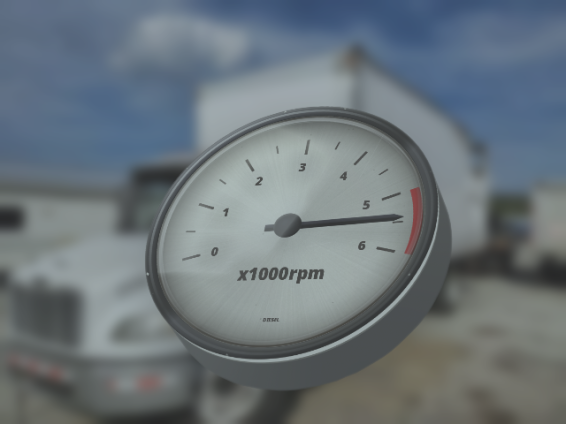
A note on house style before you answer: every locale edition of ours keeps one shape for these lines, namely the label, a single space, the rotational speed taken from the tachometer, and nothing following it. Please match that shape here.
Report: 5500 rpm
